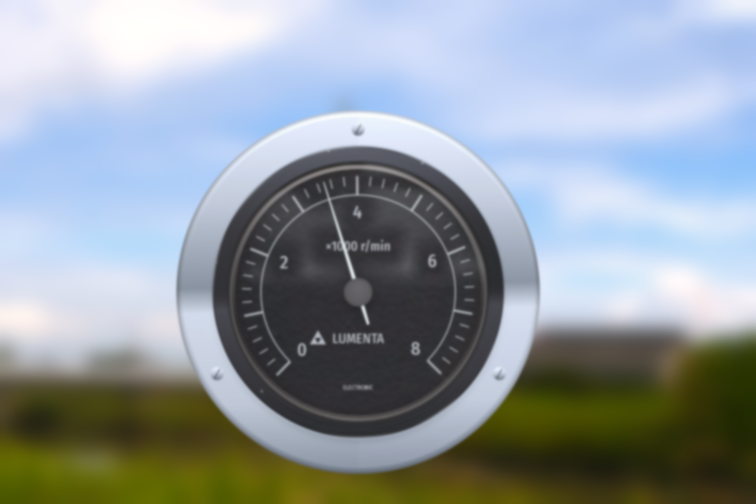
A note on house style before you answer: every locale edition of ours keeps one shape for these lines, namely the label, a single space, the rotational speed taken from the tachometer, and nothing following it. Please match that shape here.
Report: 3500 rpm
